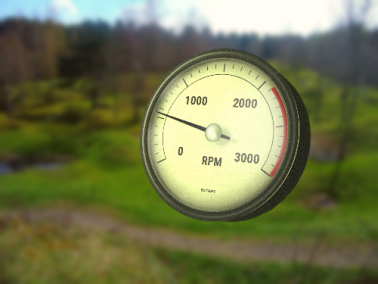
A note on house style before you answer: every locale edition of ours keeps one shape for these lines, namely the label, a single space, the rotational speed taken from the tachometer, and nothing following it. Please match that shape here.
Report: 550 rpm
